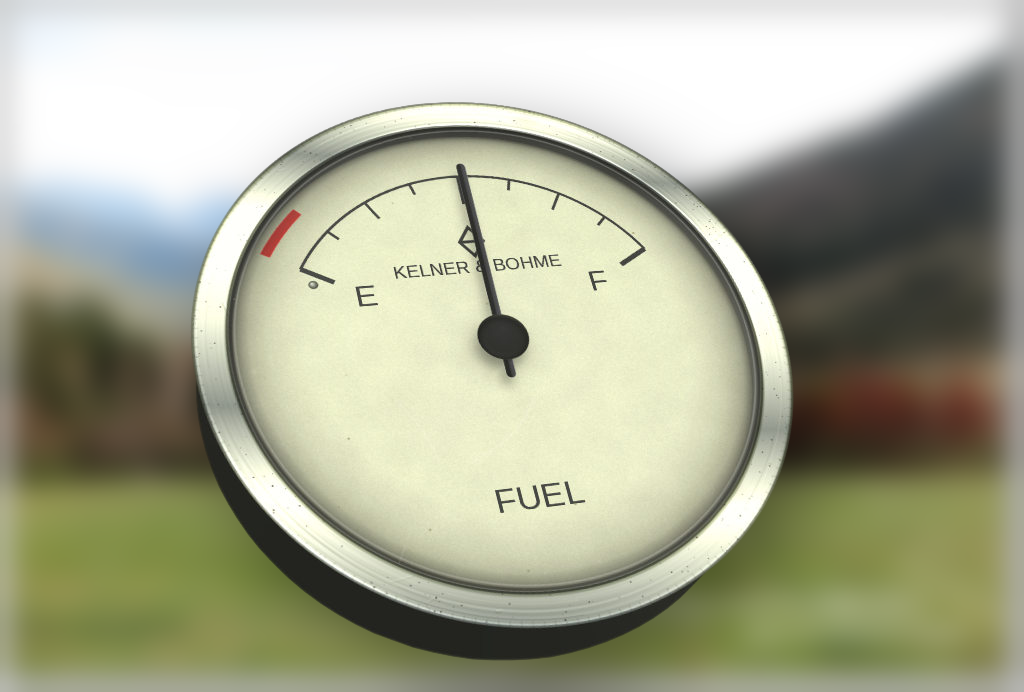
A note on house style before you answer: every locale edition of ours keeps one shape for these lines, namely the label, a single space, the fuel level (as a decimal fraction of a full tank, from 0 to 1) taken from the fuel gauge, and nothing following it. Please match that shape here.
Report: 0.5
